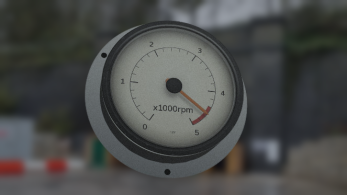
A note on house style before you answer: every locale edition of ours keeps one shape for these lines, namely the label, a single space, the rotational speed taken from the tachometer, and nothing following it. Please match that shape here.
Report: 4600 rpm
